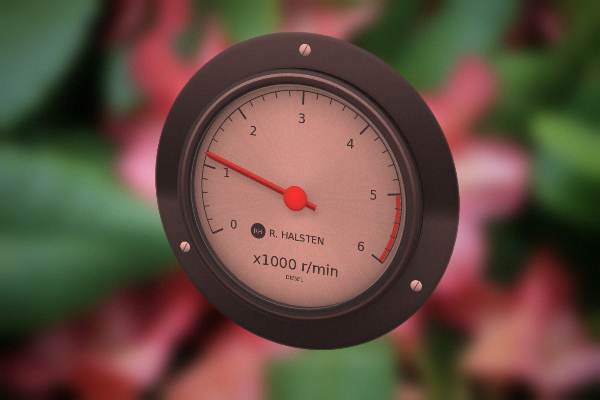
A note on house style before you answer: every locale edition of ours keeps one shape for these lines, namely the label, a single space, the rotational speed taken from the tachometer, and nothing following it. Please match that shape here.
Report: 1200 rpm
